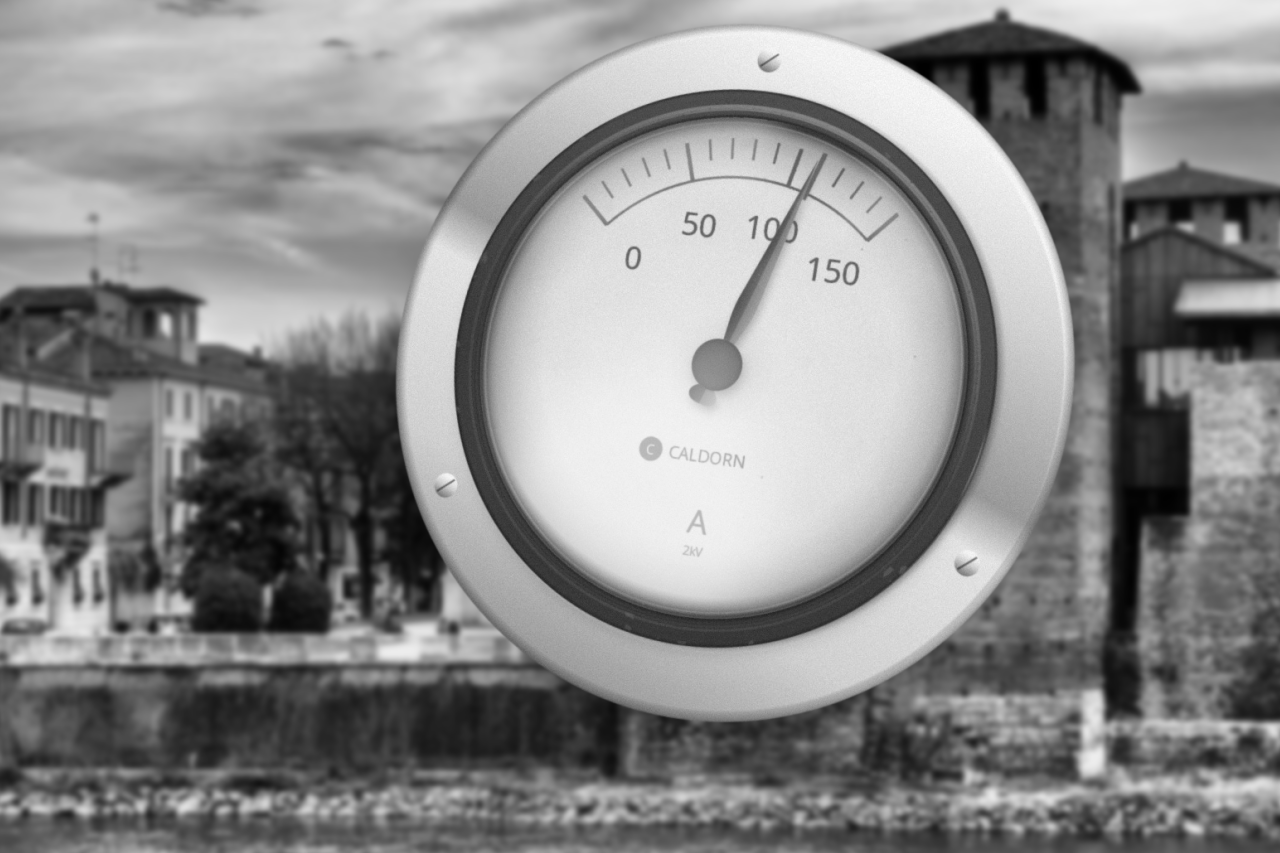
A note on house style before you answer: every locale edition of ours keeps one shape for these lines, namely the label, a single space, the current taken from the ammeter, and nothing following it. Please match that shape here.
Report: 110 A
